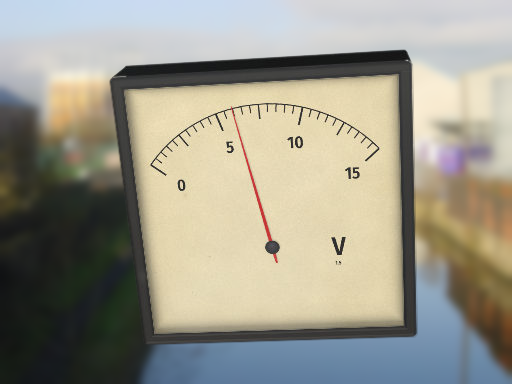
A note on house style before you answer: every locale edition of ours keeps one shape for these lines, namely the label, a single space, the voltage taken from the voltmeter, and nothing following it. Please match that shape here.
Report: 6 V
